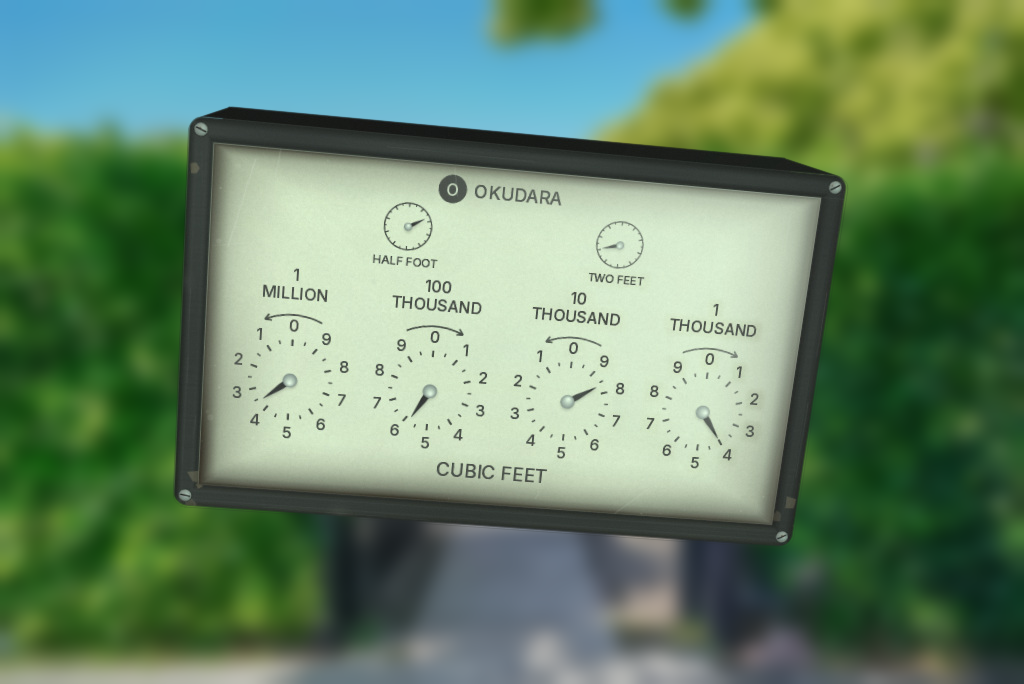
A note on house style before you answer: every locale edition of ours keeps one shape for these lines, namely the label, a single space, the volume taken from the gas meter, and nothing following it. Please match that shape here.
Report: 358400 ft³
